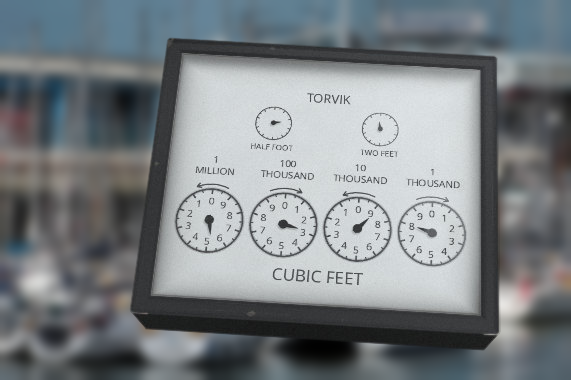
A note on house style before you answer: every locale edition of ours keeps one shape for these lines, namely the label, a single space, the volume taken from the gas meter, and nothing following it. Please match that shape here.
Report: 528800 ft³
